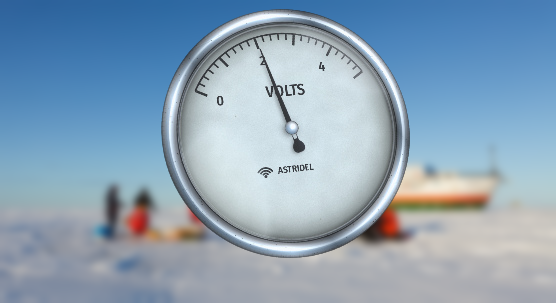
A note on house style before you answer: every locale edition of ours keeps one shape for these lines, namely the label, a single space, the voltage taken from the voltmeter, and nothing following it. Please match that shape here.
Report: 2 V
